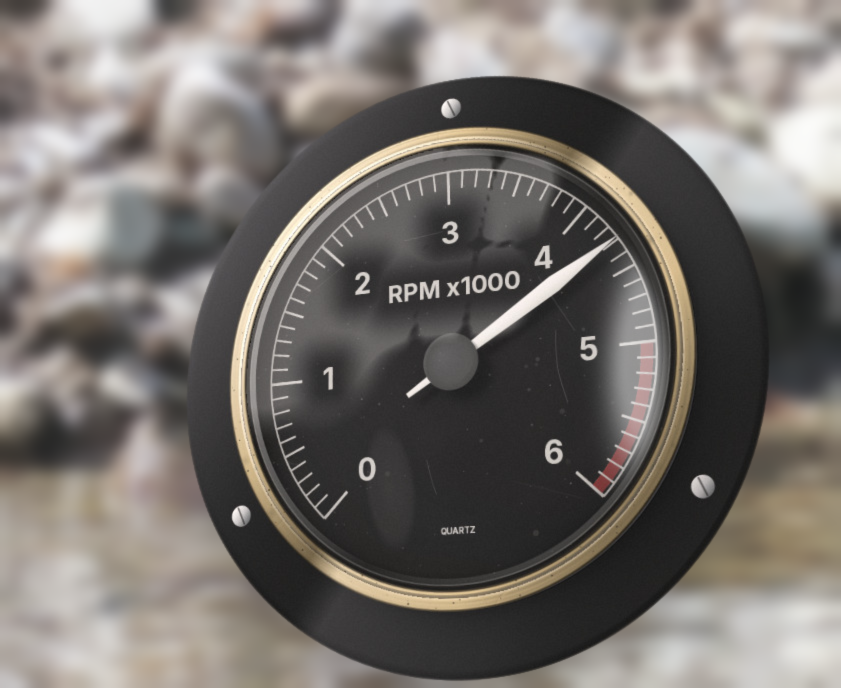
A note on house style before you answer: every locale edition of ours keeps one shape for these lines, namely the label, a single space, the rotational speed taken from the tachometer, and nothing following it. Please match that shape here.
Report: 4300 rpm
